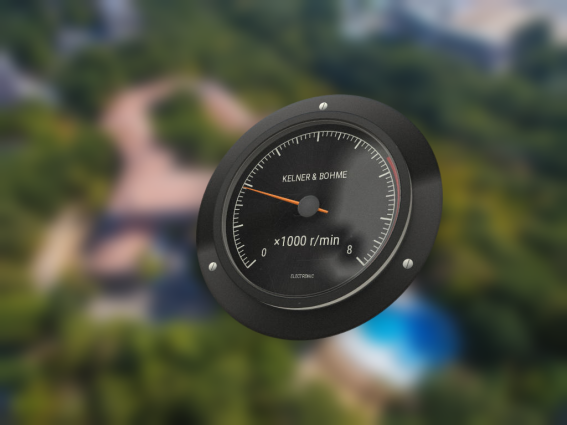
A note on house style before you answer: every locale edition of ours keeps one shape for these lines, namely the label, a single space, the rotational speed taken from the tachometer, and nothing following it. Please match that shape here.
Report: 1900 rpm
